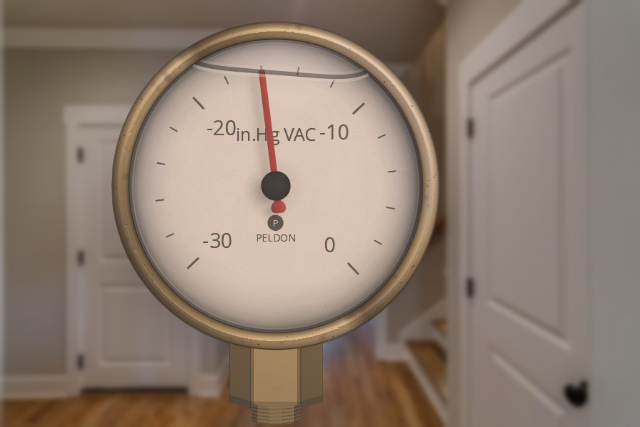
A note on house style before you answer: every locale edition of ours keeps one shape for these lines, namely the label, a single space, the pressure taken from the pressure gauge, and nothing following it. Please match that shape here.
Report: -16 inHg
